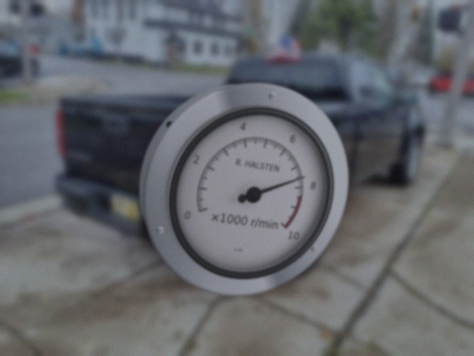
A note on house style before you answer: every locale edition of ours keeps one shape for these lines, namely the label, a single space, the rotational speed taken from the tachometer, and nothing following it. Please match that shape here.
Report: 7500 rpm
